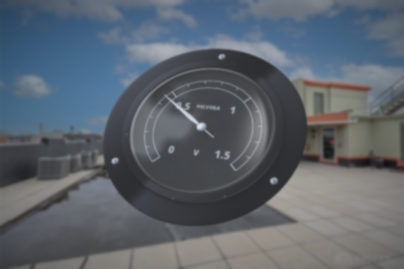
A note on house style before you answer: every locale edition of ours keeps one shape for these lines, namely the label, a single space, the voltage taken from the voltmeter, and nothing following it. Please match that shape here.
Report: 0.45 V
